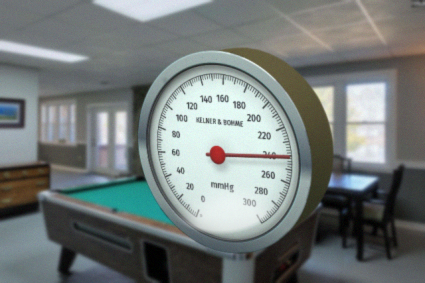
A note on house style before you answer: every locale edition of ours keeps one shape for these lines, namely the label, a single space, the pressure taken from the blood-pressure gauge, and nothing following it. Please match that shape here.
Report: 240 mmHg
